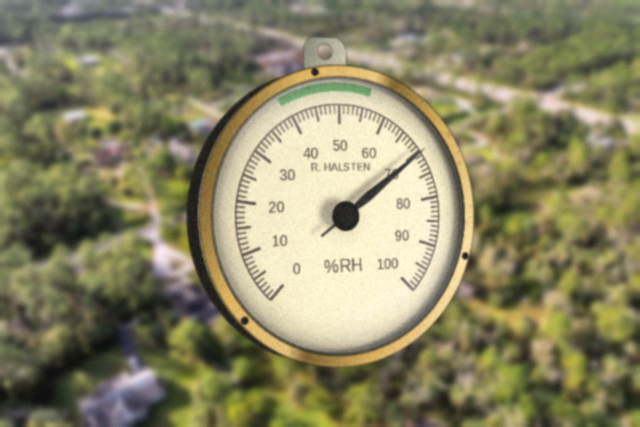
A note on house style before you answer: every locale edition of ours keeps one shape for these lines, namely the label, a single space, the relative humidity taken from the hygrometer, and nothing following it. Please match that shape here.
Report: 70 %
